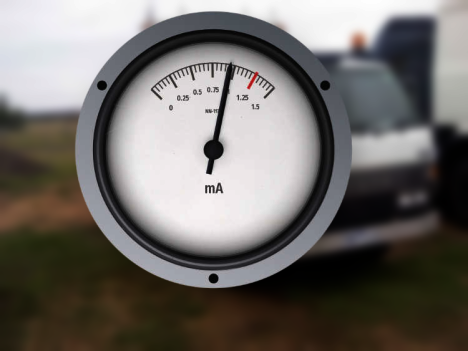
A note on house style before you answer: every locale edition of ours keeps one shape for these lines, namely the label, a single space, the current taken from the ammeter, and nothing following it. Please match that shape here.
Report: 0.95 mA
